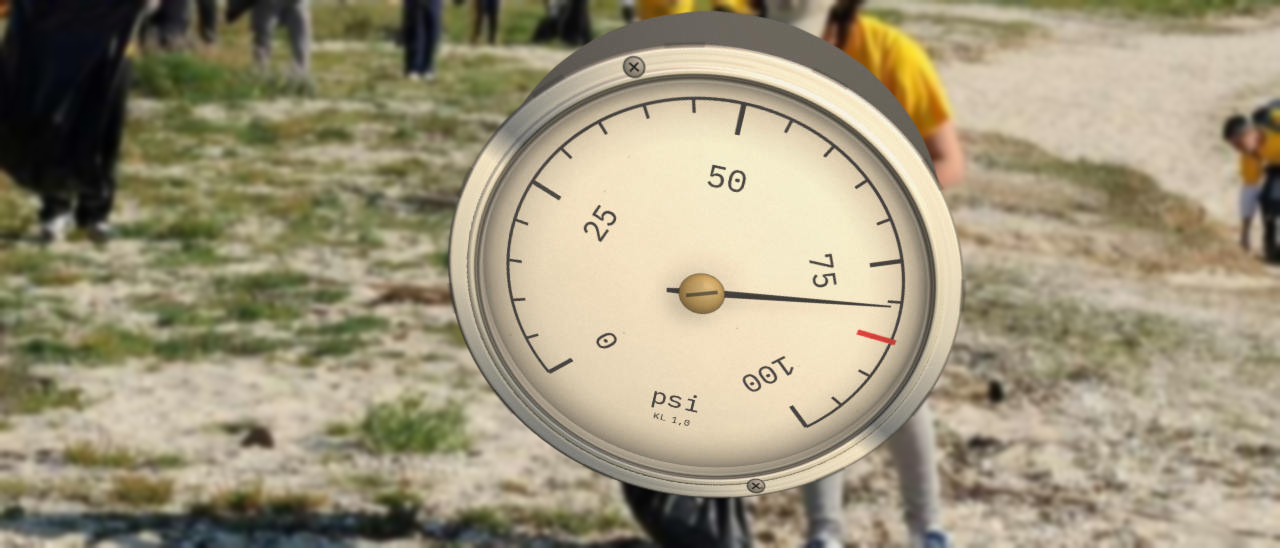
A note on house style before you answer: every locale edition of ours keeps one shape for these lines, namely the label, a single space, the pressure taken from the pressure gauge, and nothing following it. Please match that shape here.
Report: 80 psi
